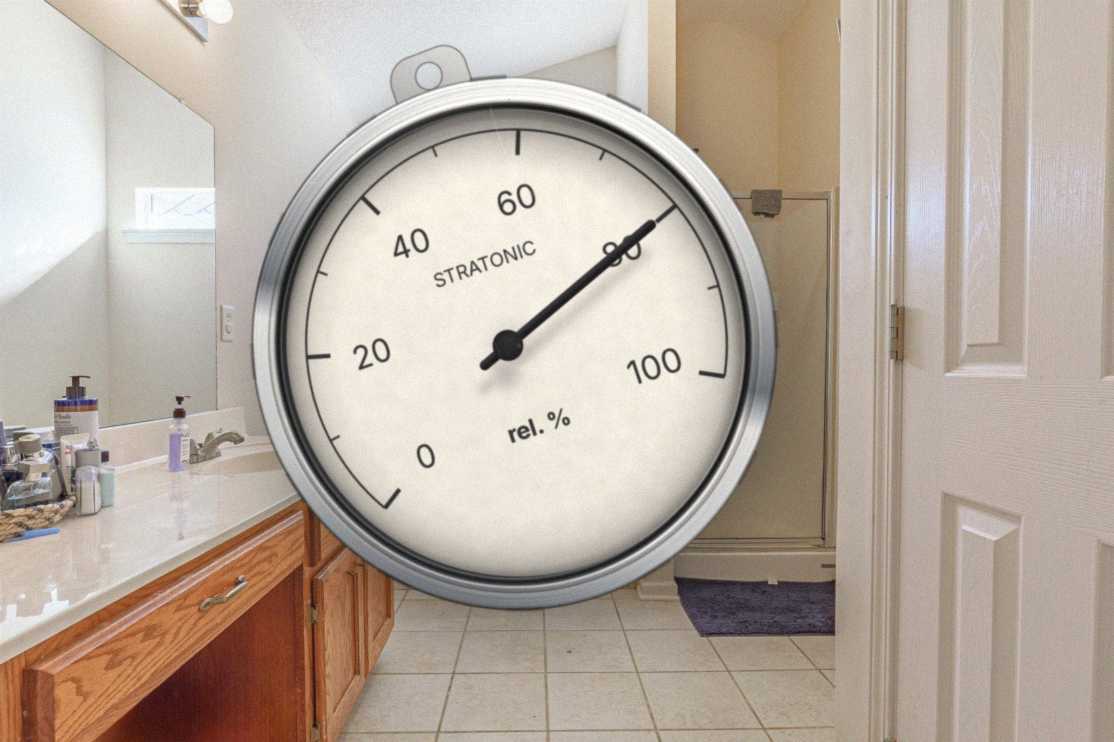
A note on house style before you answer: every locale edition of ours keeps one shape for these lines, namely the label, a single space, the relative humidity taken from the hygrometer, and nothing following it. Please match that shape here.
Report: 80 %
